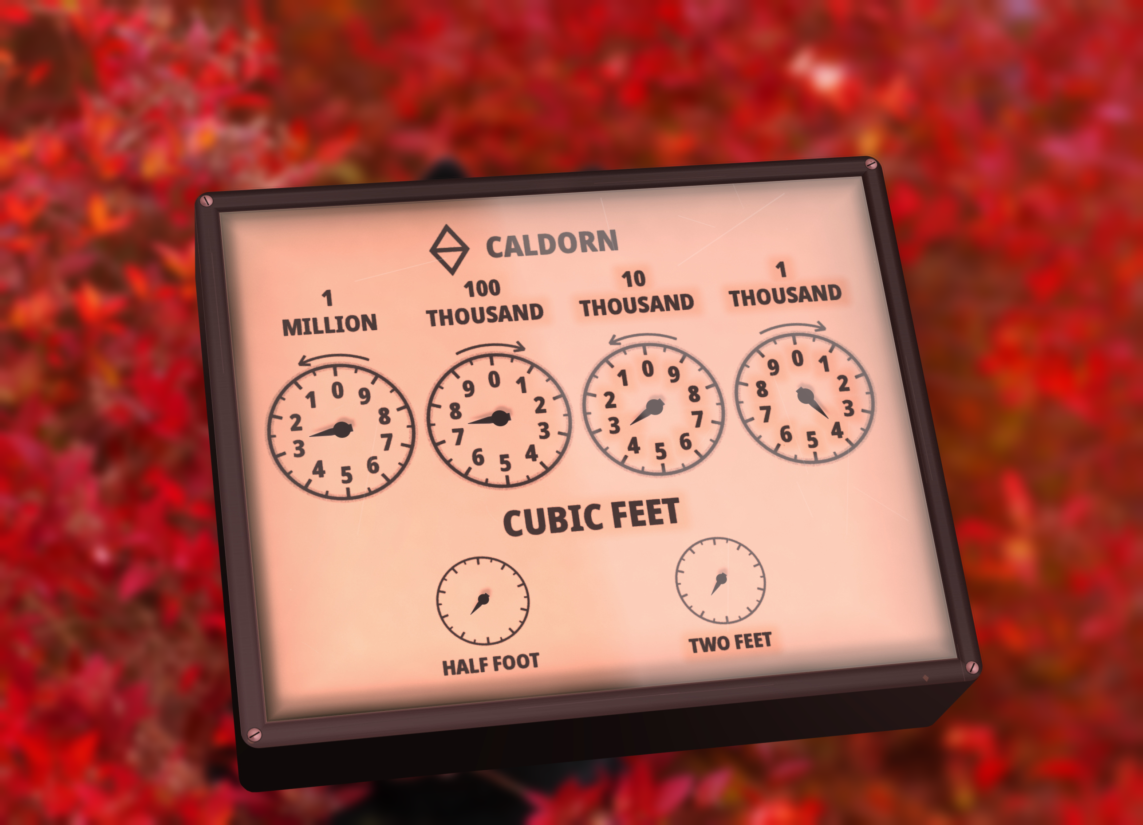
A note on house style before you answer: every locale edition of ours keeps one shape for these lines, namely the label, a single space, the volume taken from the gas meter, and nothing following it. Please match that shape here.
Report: 273400 ft³
